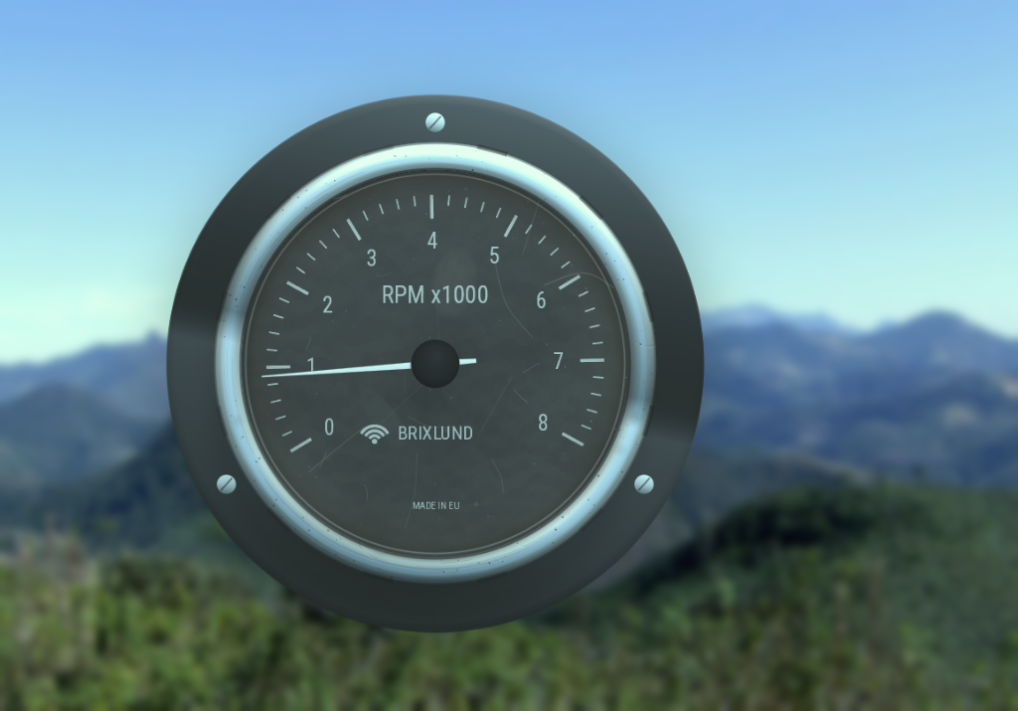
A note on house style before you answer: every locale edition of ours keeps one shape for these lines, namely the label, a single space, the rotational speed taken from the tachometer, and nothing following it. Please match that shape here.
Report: 900 rpm
